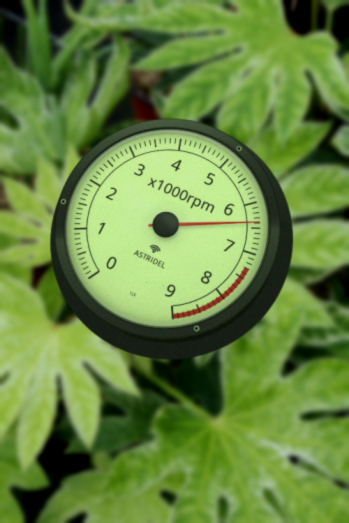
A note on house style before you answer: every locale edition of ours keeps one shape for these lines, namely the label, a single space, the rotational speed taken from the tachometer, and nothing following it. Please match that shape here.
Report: 6400 rpm
